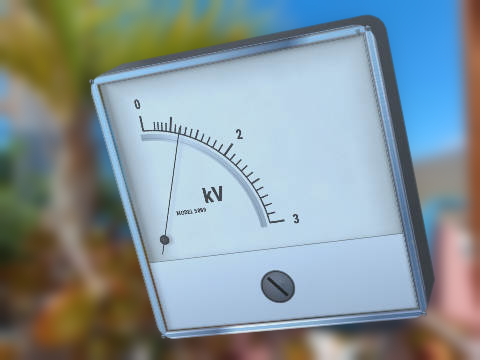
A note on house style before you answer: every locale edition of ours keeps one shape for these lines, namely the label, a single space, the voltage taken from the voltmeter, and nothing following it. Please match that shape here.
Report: 1.2 kV
